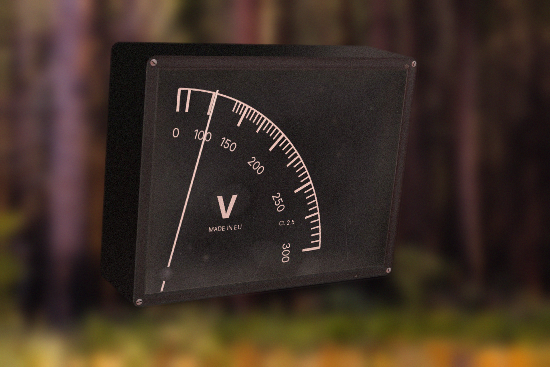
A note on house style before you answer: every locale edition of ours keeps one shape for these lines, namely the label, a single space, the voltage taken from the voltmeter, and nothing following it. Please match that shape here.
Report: 100 V
